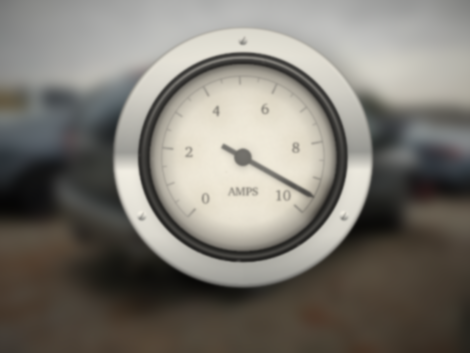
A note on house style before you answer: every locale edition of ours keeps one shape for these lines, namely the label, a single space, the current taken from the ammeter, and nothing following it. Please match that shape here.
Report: 9.5 A
